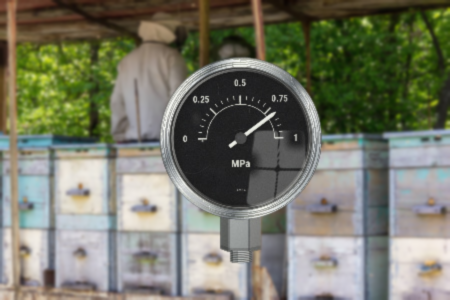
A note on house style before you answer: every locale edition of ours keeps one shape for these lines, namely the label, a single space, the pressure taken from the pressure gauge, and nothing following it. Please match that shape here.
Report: 0.8 MPa
